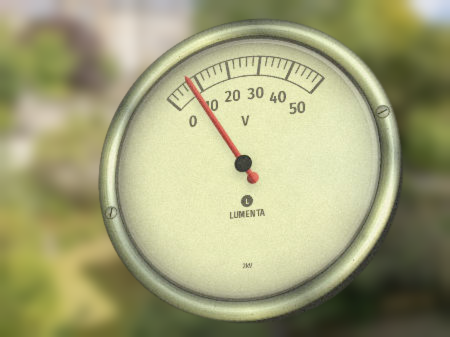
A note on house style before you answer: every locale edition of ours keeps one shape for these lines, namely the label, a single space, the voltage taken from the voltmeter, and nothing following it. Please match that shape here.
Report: 8 V
